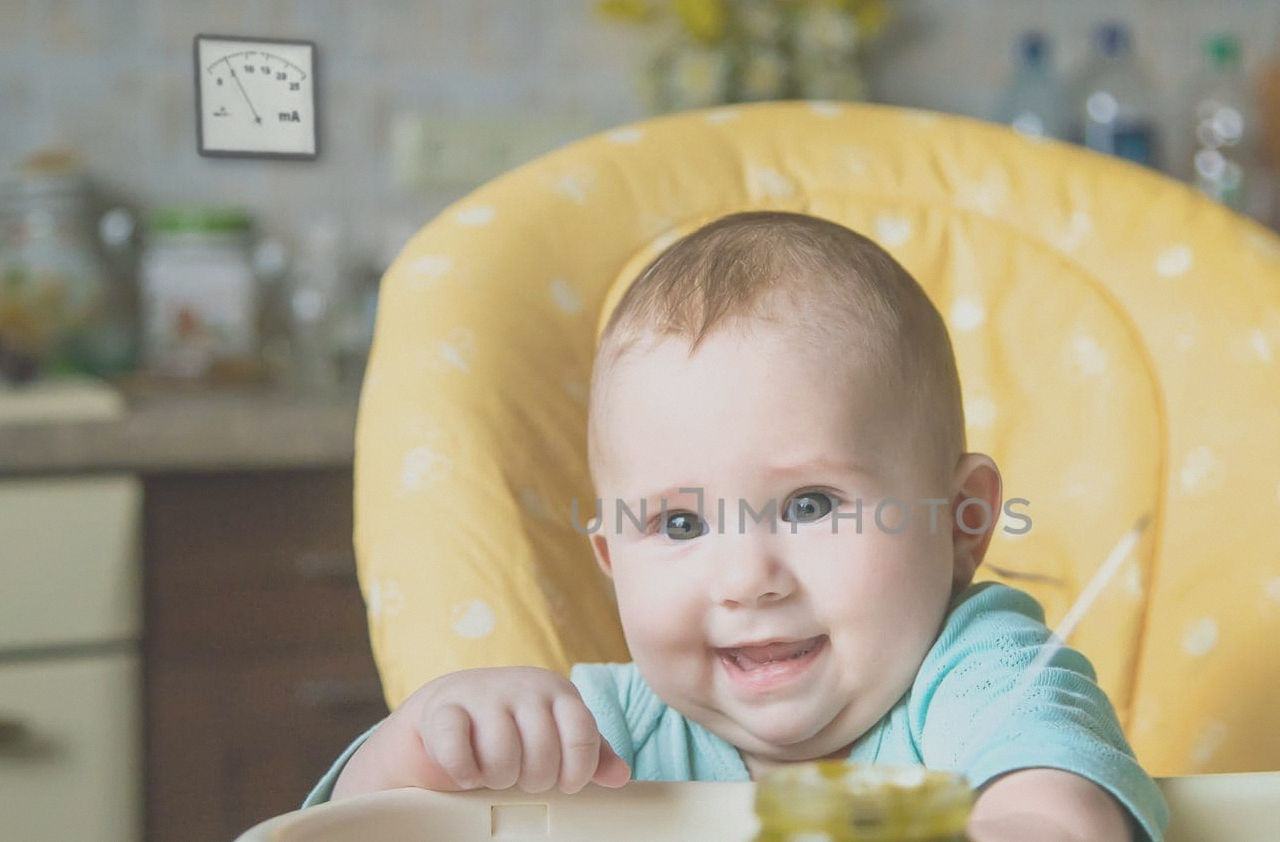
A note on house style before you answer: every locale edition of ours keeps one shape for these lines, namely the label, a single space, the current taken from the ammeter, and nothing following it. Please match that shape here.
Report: 5 mA
